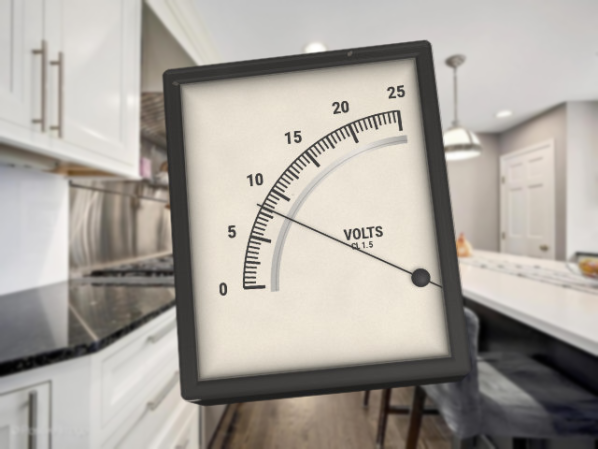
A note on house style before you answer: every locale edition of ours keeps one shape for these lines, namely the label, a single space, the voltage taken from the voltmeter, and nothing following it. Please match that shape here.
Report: 8 V
